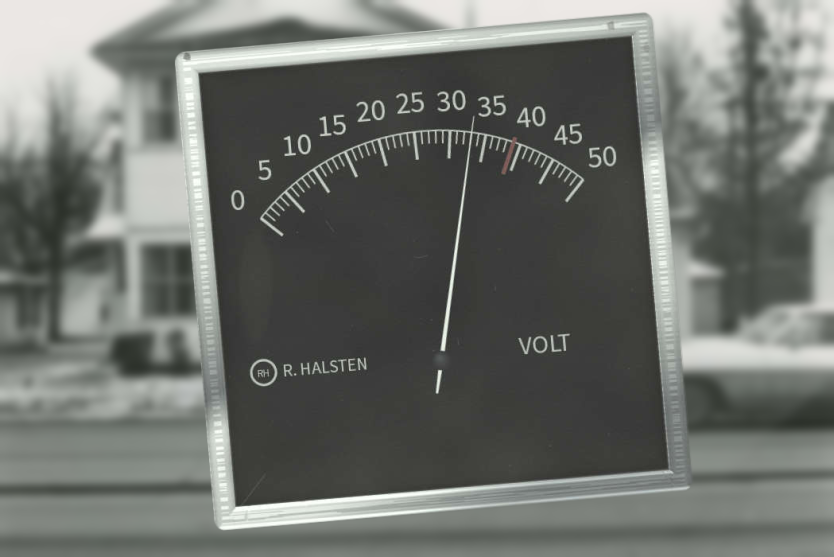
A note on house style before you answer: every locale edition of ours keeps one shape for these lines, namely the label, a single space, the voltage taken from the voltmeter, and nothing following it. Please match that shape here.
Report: 33 V
